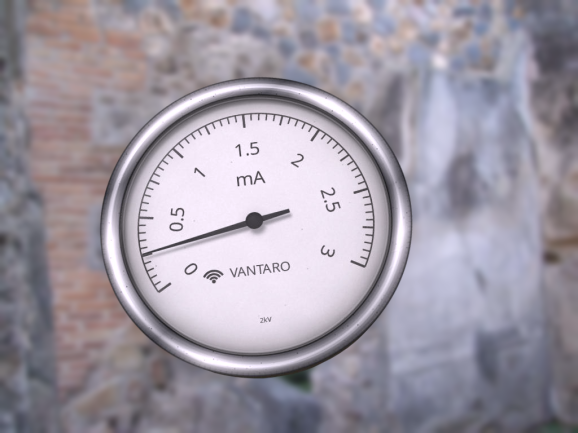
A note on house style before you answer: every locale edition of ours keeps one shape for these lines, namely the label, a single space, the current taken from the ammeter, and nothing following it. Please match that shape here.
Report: 0.25 mA
